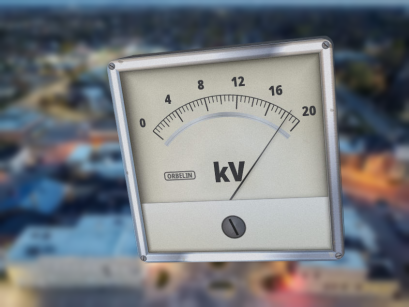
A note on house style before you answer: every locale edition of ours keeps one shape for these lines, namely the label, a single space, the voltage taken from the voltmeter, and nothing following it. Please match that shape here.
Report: 18.5 kV
